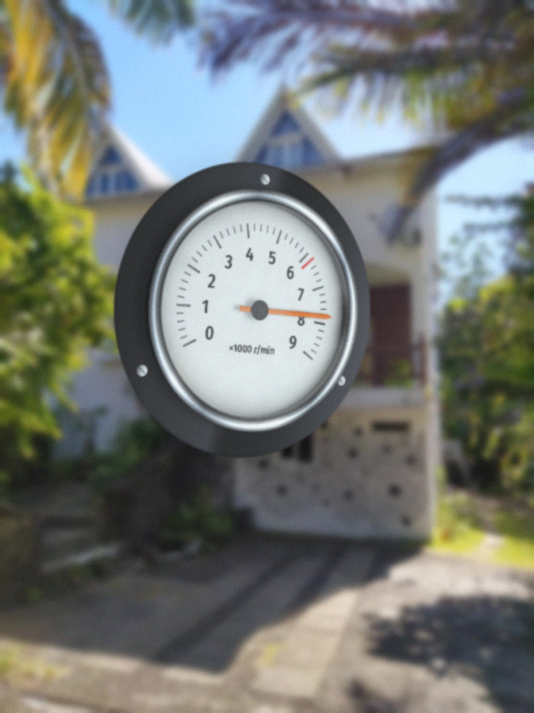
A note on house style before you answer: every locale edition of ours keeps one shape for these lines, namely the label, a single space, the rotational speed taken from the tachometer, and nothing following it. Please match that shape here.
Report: 7800 rpm
